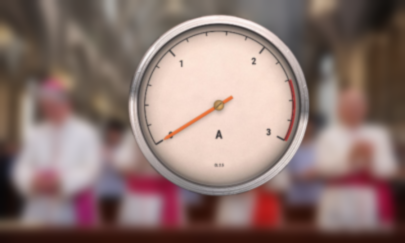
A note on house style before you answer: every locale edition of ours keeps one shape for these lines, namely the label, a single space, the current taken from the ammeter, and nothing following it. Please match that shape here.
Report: 0 A
